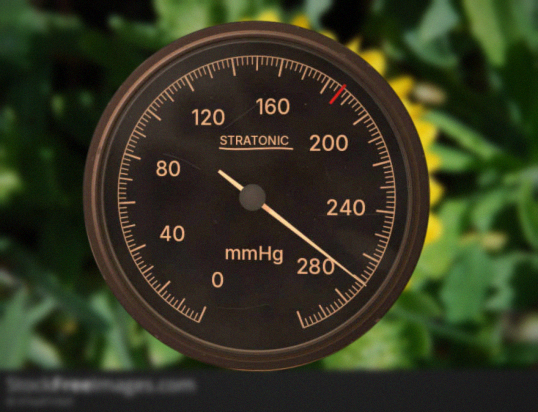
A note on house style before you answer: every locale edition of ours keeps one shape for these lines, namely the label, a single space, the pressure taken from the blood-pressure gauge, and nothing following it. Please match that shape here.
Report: 270 mmHg
